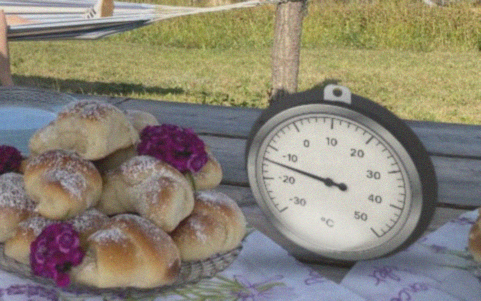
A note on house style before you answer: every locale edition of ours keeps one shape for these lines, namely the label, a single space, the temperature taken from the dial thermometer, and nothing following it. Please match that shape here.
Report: -14 °C
